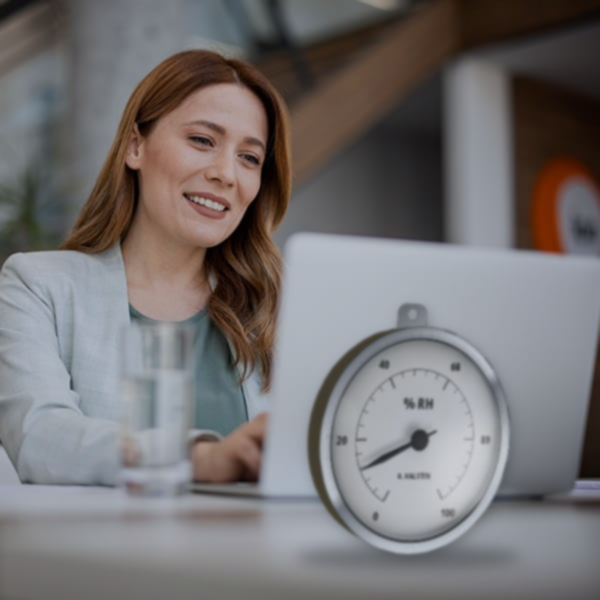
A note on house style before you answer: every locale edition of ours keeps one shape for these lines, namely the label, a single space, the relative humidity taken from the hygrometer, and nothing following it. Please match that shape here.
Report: 12 %
